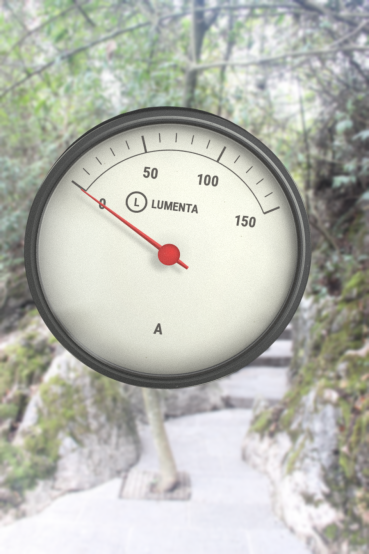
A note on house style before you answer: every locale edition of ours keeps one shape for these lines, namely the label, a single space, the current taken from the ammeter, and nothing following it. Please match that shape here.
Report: 0 A
